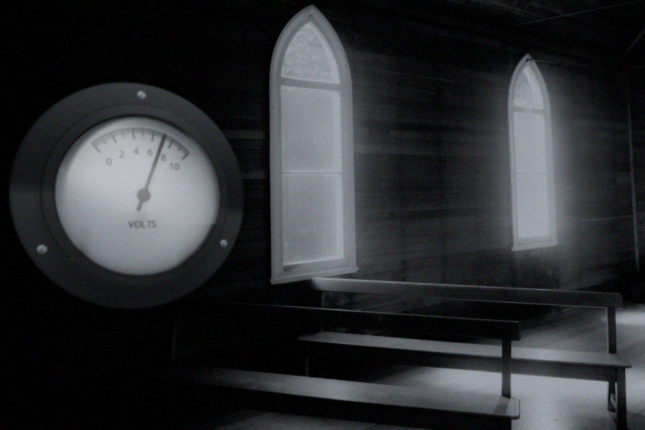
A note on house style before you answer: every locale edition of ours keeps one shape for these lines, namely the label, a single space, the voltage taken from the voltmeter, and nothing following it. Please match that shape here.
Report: 7 V
